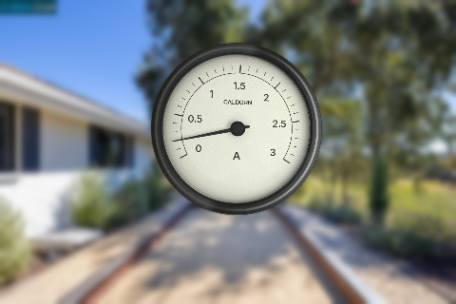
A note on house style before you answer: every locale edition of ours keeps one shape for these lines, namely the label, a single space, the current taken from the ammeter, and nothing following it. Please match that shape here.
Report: 0.2 A
